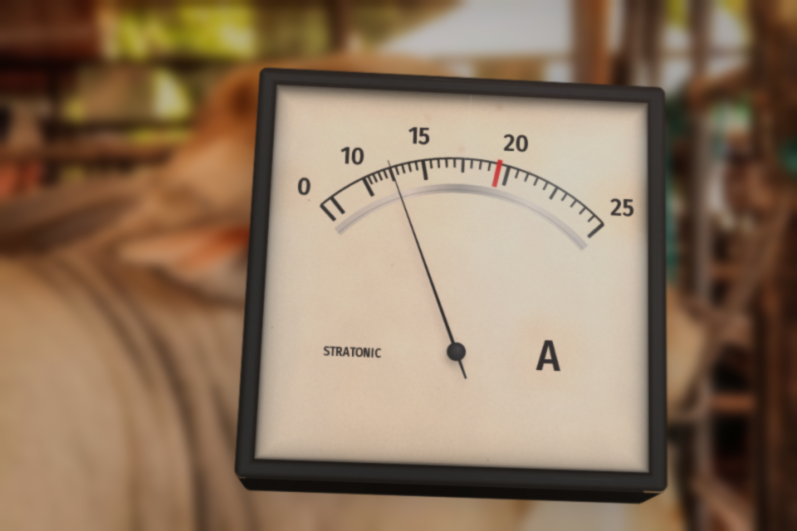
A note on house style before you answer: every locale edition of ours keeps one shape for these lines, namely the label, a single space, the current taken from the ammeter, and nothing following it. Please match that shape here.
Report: 12.5 A
